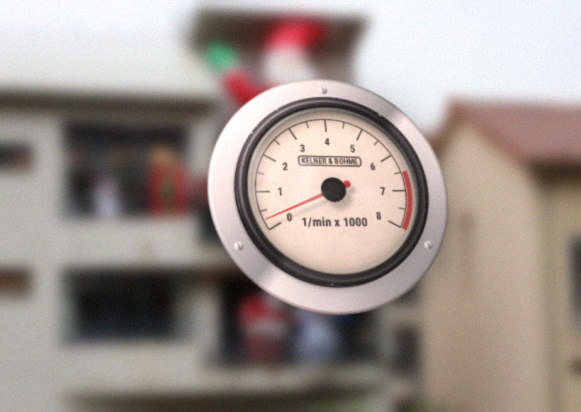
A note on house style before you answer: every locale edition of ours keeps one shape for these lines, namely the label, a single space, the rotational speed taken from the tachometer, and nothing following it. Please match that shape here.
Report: 250 rpm
